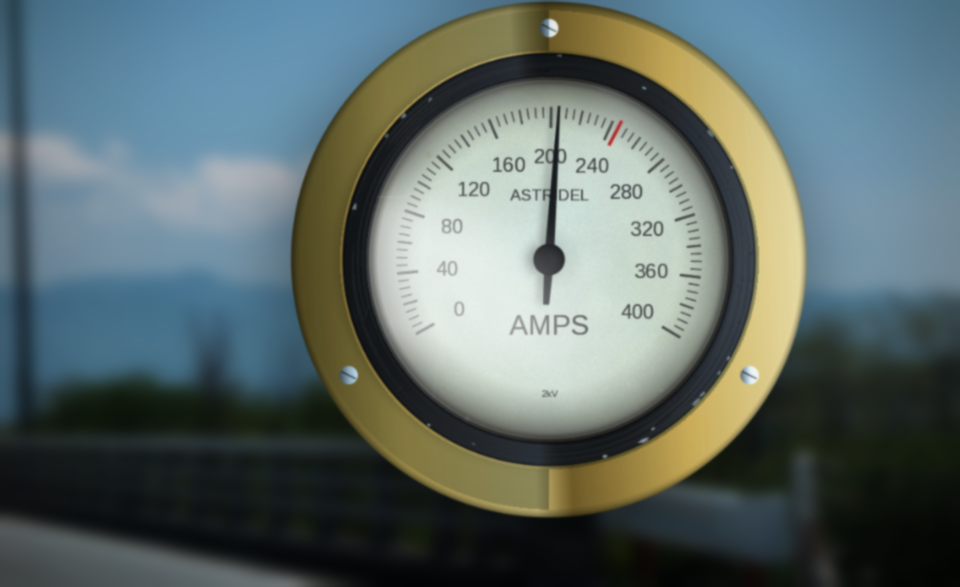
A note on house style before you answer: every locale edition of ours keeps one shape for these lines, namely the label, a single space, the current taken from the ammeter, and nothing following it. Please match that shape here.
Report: 205 A
